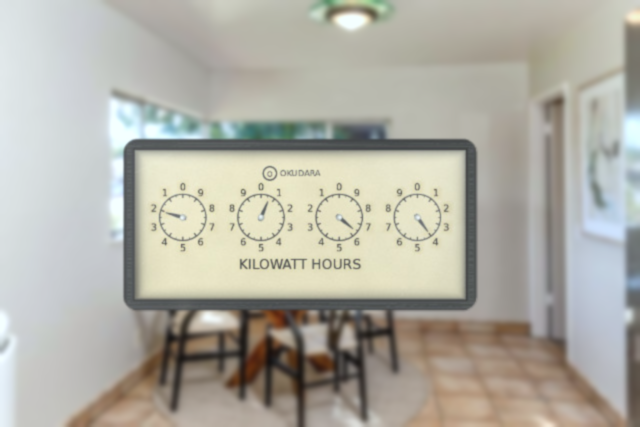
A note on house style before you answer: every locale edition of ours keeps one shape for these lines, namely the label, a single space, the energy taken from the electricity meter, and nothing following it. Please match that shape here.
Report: 2064 kWh
